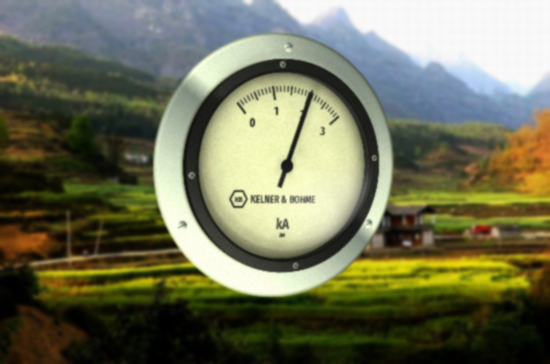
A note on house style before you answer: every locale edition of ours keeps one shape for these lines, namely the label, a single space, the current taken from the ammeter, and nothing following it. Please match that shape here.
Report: 2 kA
